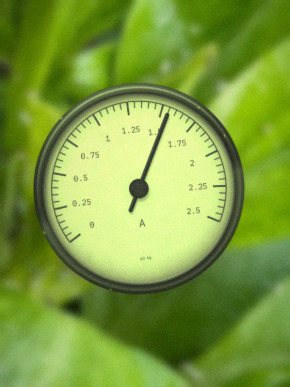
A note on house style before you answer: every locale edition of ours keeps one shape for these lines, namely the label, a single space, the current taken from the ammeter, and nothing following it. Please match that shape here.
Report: 1.55 A
